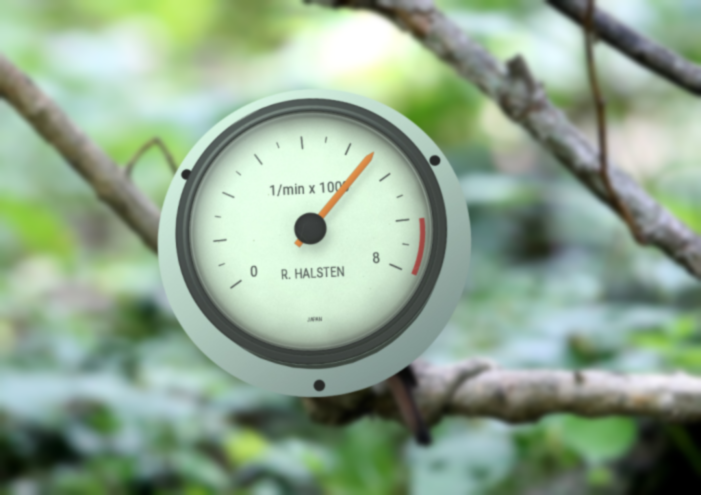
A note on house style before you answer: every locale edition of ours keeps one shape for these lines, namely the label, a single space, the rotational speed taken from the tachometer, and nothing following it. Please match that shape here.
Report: 5500 rpm
